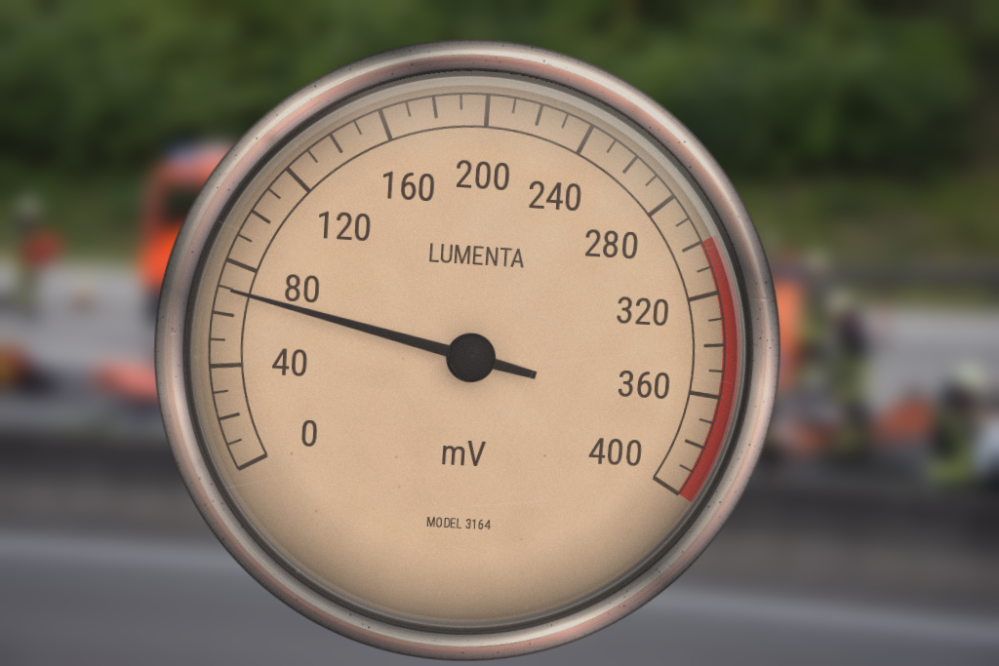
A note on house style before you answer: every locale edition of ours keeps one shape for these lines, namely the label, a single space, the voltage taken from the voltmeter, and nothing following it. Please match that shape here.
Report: 70 mV
